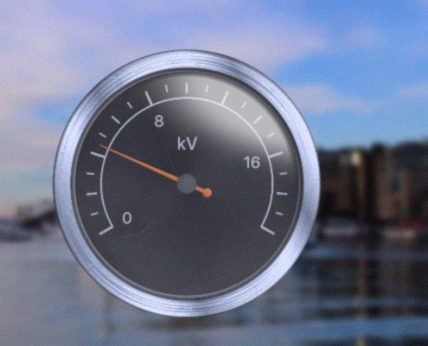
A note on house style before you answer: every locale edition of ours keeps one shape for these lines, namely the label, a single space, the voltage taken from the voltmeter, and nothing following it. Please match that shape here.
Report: 4.5 kV
